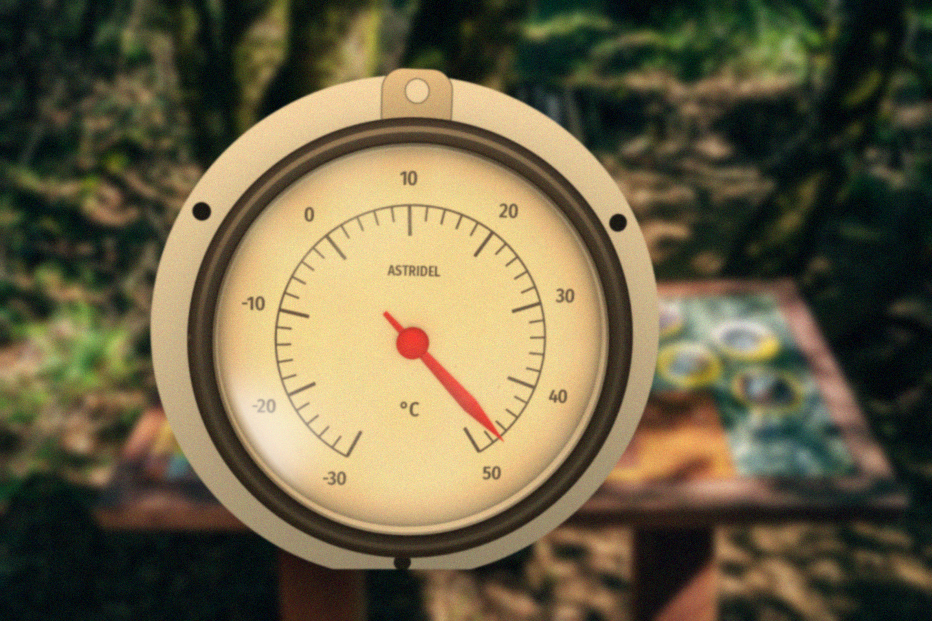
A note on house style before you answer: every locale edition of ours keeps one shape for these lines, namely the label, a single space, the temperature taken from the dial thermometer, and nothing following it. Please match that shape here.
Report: 47 °C
